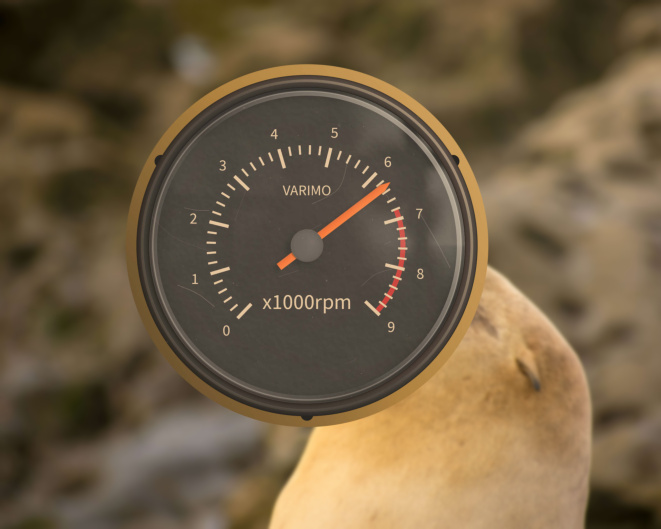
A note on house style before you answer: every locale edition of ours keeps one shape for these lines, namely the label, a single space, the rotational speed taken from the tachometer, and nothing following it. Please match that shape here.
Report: 6300 rpm
